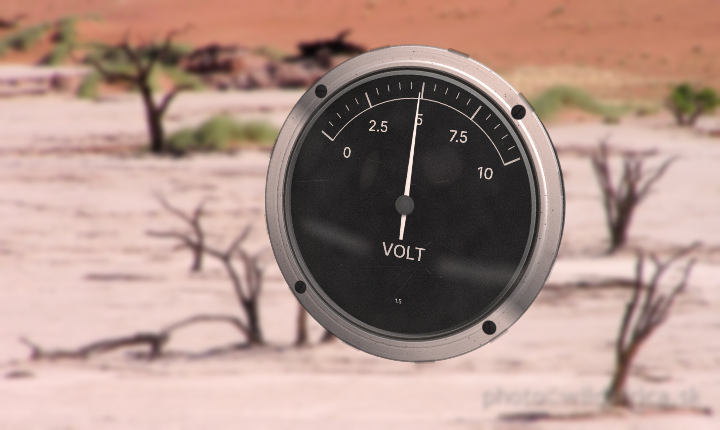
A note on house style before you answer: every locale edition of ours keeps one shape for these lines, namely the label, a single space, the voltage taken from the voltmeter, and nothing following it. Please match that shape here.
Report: 5 V
